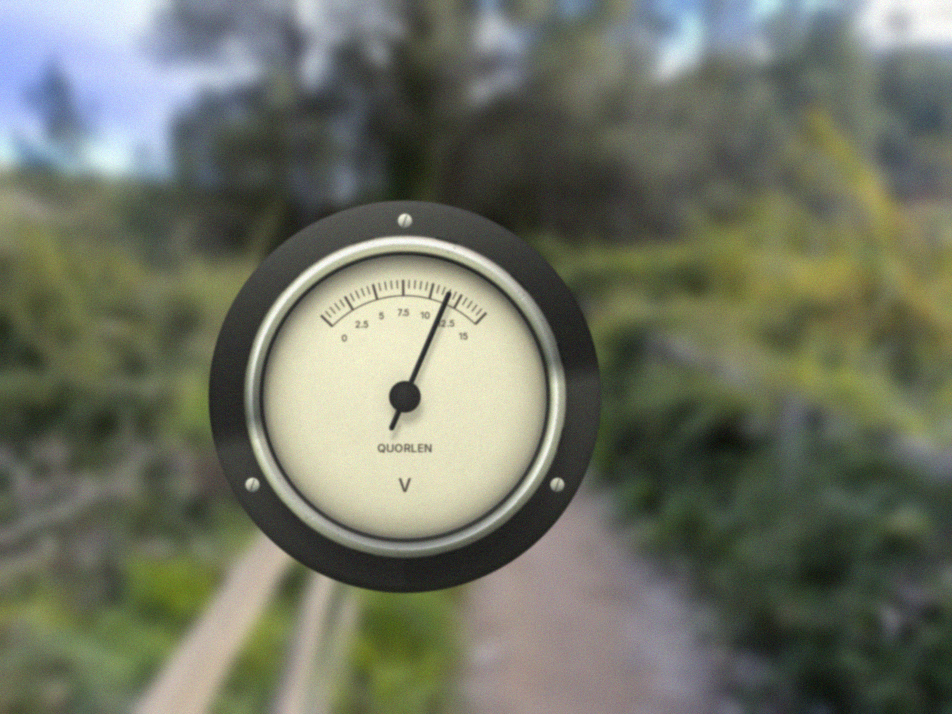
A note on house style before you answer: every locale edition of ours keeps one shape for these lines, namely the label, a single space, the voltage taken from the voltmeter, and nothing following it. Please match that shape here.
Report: 11.5 V
